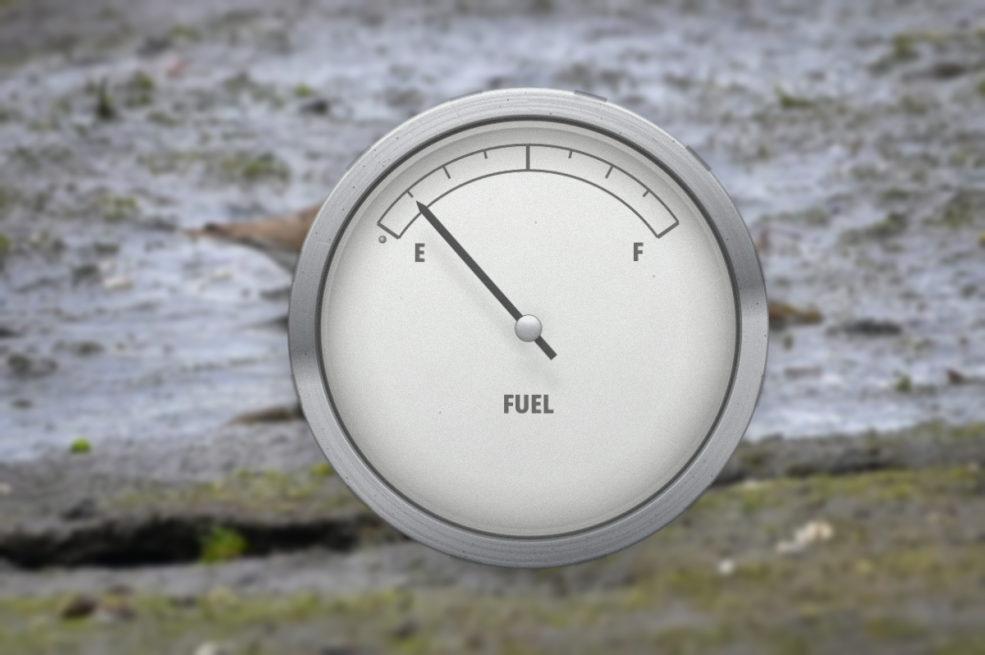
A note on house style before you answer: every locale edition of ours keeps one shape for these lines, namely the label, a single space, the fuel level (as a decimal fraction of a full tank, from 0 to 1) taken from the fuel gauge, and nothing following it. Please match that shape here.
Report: 0.125
